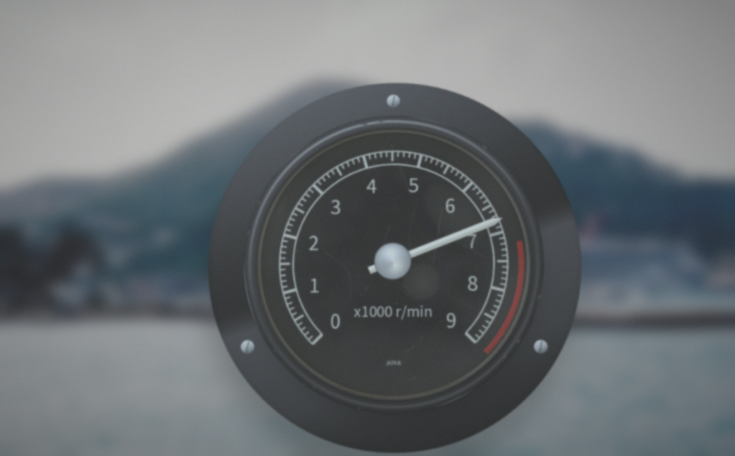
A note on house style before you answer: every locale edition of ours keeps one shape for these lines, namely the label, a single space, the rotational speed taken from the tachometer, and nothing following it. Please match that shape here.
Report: 6800 rpm
